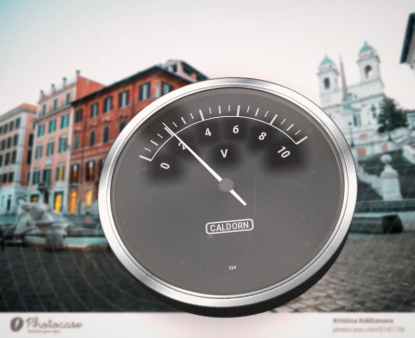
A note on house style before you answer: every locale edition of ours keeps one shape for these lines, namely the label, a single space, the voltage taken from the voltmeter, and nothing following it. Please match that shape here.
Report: 2 V
